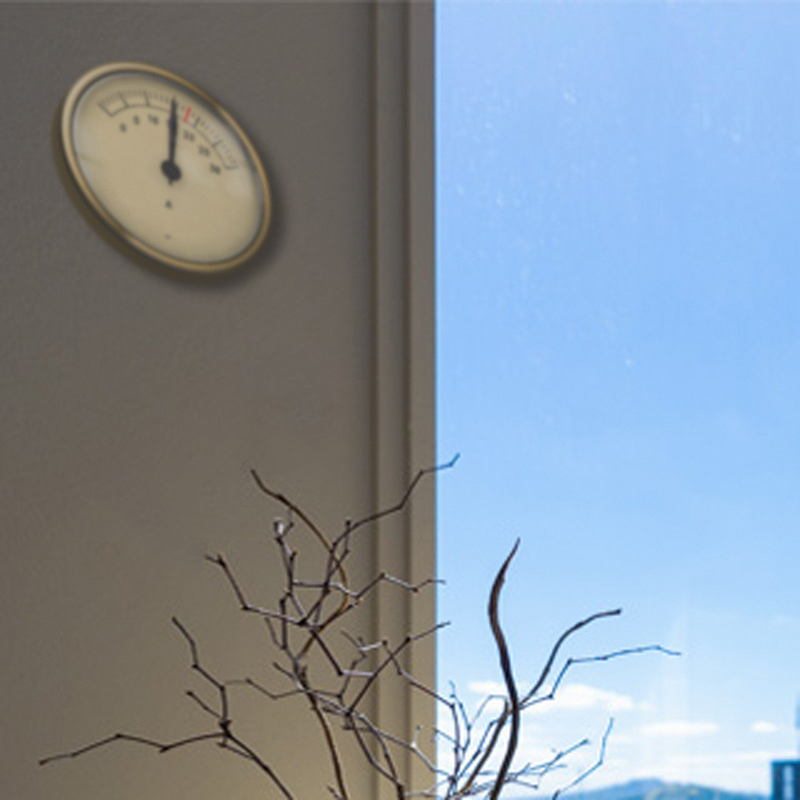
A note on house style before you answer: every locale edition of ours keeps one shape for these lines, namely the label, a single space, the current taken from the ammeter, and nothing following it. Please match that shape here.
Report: 15 A
